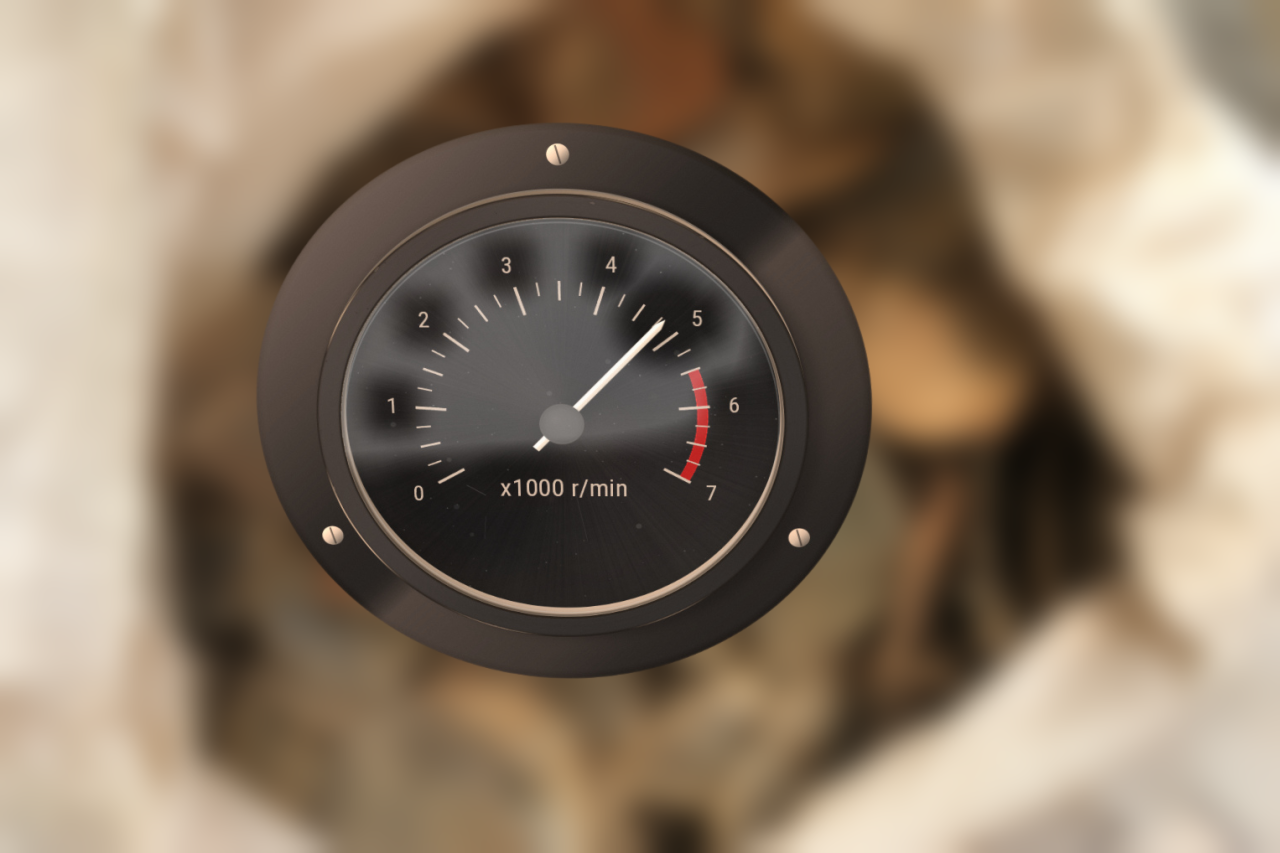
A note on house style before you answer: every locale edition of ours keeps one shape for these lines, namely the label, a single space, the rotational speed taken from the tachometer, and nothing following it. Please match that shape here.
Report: 4750 rpm
